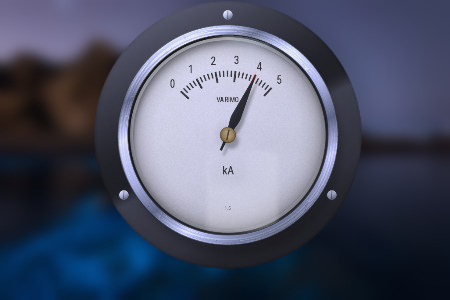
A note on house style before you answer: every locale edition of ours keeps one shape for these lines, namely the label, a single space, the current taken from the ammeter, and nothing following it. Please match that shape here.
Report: 4 kA
